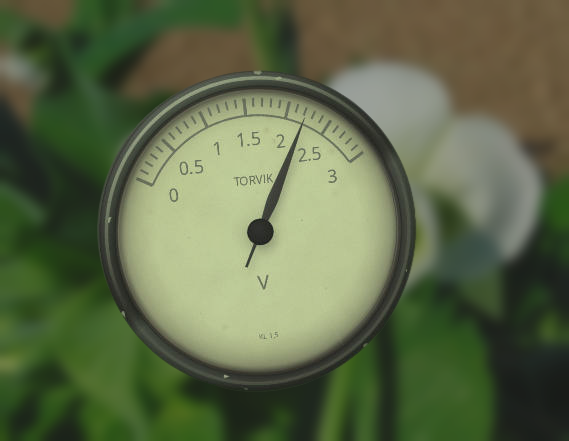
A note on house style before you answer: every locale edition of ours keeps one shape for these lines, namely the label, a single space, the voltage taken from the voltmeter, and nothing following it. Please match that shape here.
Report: 2.2 V
